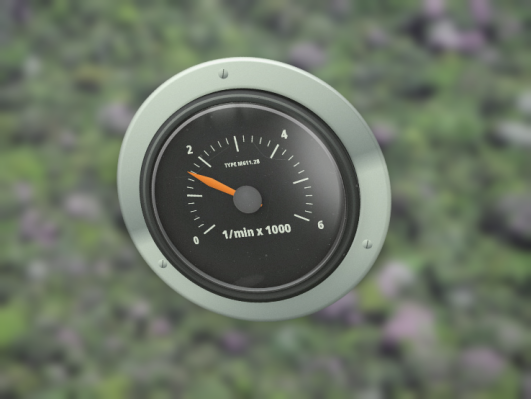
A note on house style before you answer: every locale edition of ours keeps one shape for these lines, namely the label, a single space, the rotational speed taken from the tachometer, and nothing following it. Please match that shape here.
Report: 1600 rpm
